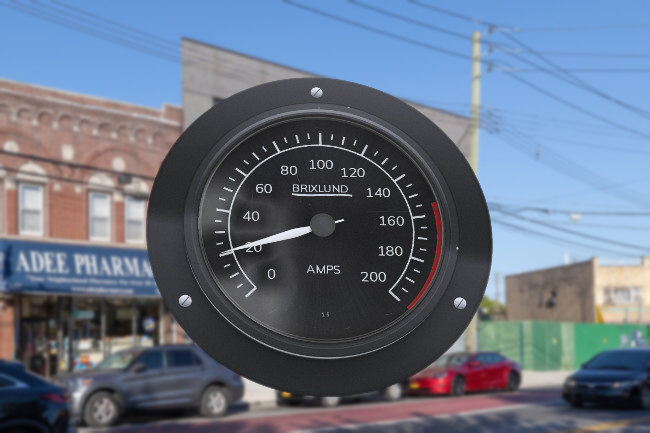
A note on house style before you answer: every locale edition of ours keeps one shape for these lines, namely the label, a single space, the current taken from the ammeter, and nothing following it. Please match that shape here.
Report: 20 A
